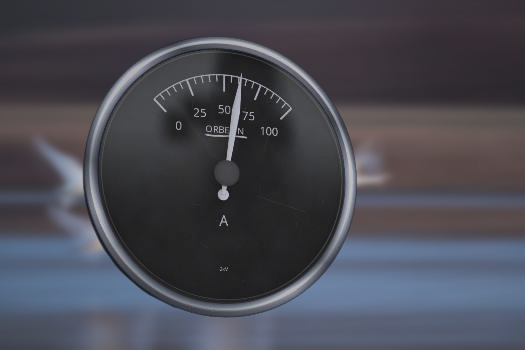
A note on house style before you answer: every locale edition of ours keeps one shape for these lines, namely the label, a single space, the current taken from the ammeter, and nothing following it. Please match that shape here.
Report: 60 A
